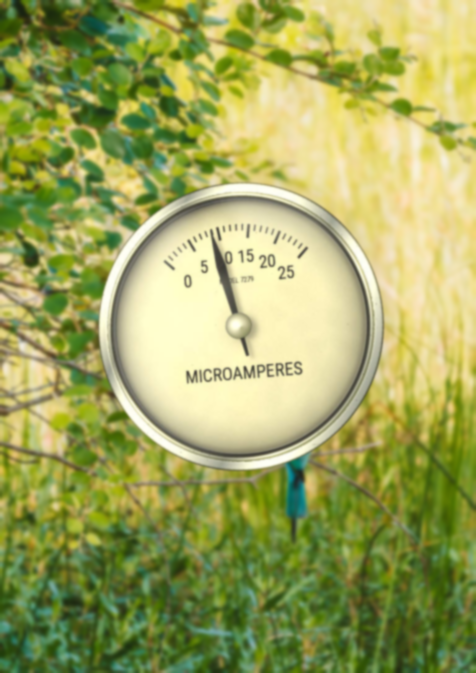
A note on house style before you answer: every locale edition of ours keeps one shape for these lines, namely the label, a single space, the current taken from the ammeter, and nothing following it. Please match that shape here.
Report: 9 µA
